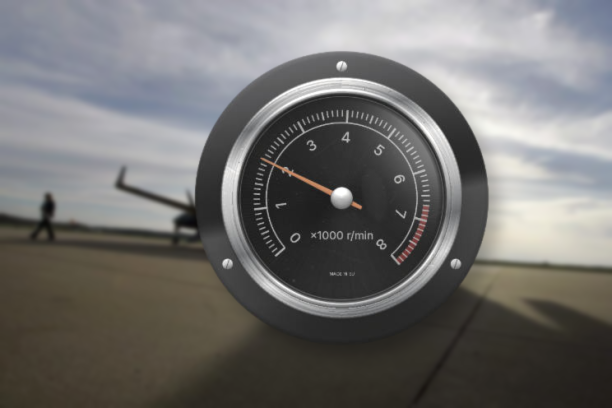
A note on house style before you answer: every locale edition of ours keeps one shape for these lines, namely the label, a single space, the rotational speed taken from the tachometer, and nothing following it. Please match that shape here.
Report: 2000 rpm
